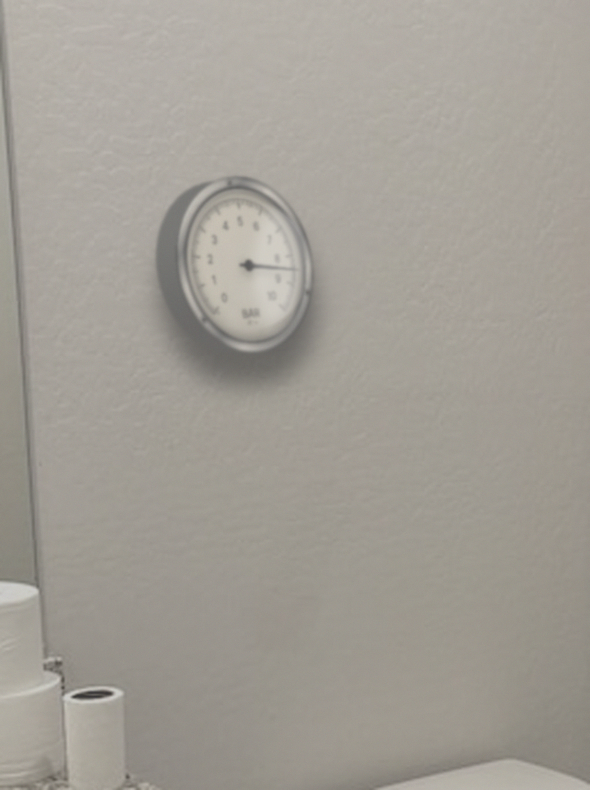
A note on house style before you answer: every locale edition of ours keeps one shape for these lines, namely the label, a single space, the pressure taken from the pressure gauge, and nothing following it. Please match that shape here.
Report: 8.5 bar
